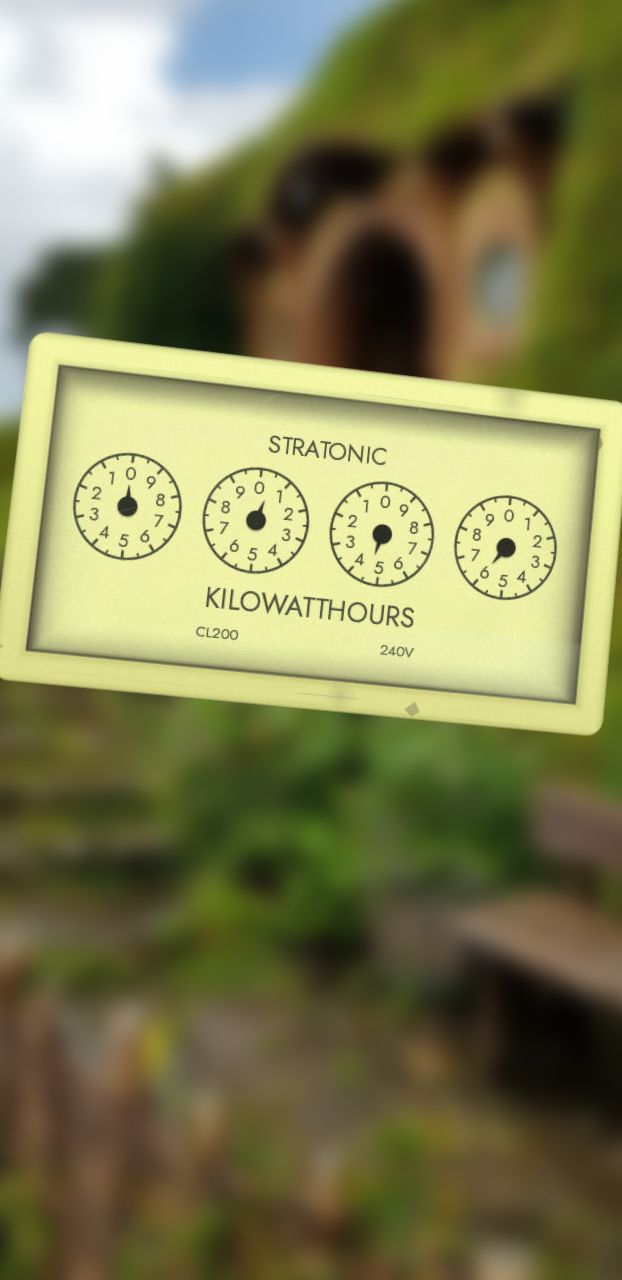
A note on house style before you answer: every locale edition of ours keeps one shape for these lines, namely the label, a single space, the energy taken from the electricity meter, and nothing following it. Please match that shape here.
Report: 46 kWh
